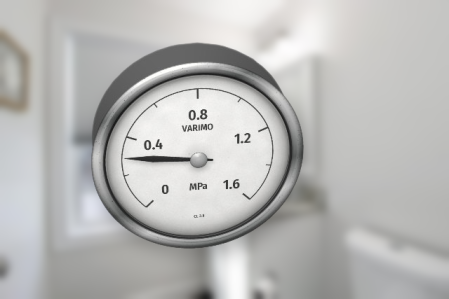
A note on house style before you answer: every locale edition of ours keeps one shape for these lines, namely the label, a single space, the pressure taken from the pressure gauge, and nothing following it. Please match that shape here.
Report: 0.3 MPa
